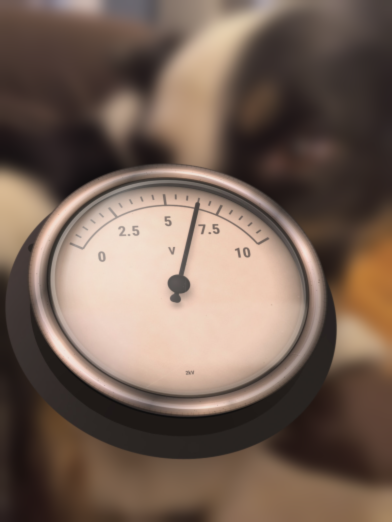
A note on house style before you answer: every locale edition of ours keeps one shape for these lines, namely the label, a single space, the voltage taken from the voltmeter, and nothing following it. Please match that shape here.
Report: 6.5 V
